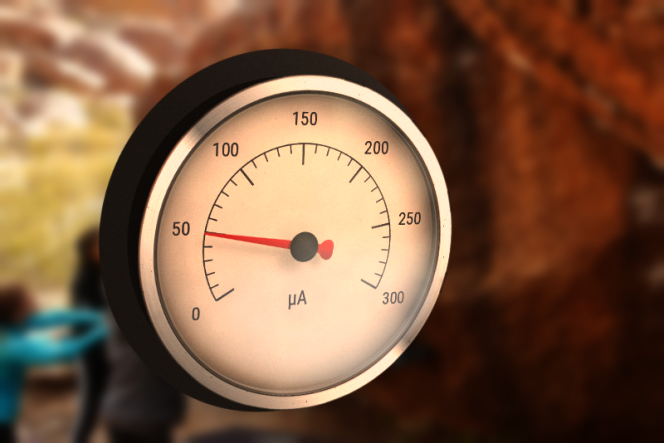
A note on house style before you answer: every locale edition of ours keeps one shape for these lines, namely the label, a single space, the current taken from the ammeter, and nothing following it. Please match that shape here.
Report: 50 µA
